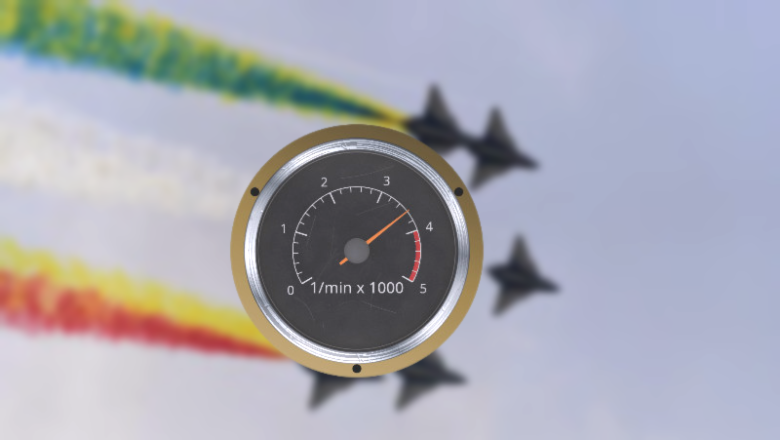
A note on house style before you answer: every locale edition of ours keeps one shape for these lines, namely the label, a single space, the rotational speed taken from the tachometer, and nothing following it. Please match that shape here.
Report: 3600 rpm
